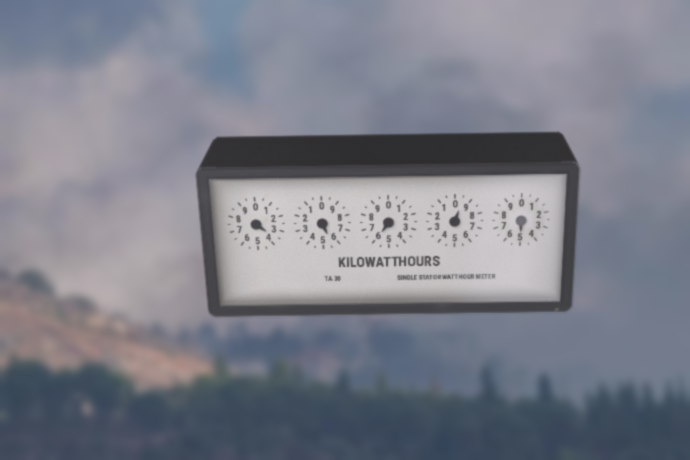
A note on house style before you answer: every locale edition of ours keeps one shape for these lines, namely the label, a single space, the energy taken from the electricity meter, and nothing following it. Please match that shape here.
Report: 35595 kWh
